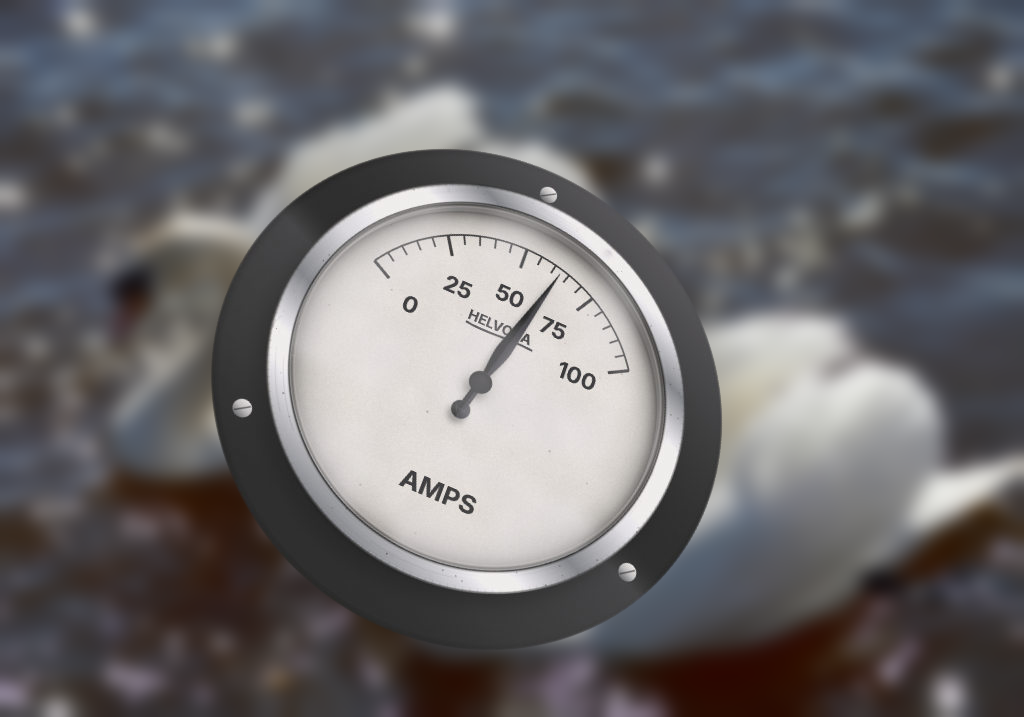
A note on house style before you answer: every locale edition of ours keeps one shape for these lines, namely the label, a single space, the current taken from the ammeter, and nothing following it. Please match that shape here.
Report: 62.5 A
